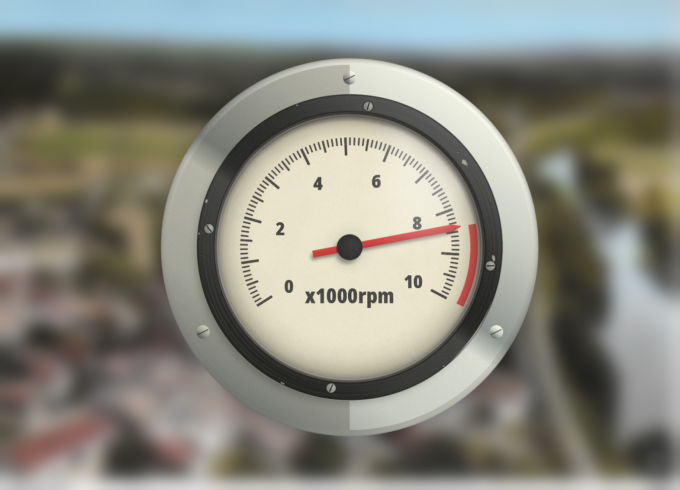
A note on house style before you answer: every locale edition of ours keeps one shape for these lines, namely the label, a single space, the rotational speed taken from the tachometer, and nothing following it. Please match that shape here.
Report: 8400 rpm
